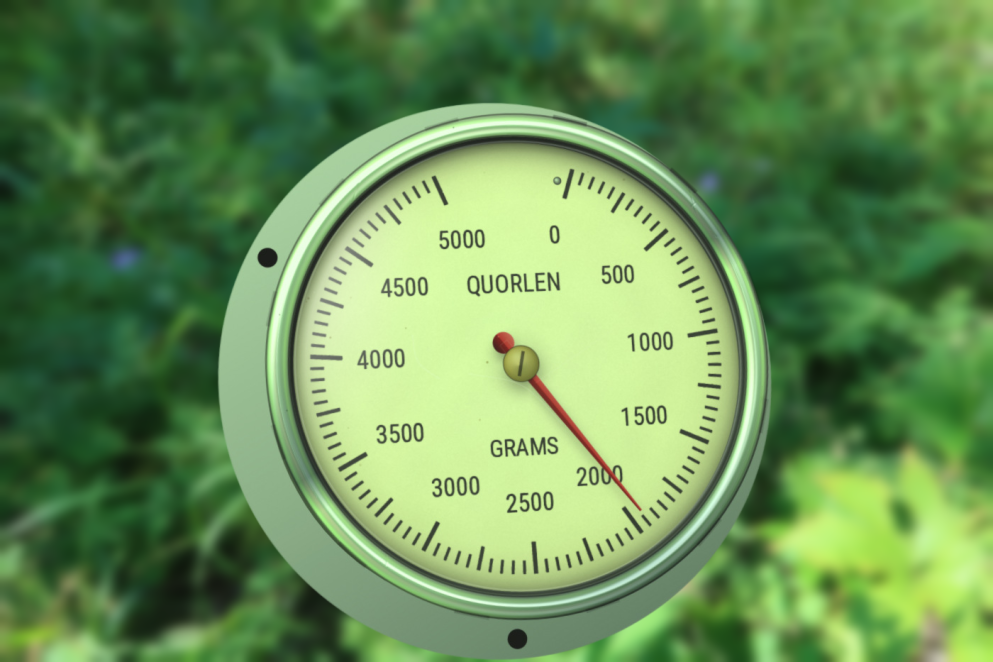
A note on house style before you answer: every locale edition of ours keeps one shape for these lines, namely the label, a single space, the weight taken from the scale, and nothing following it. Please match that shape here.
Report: 1950 g
